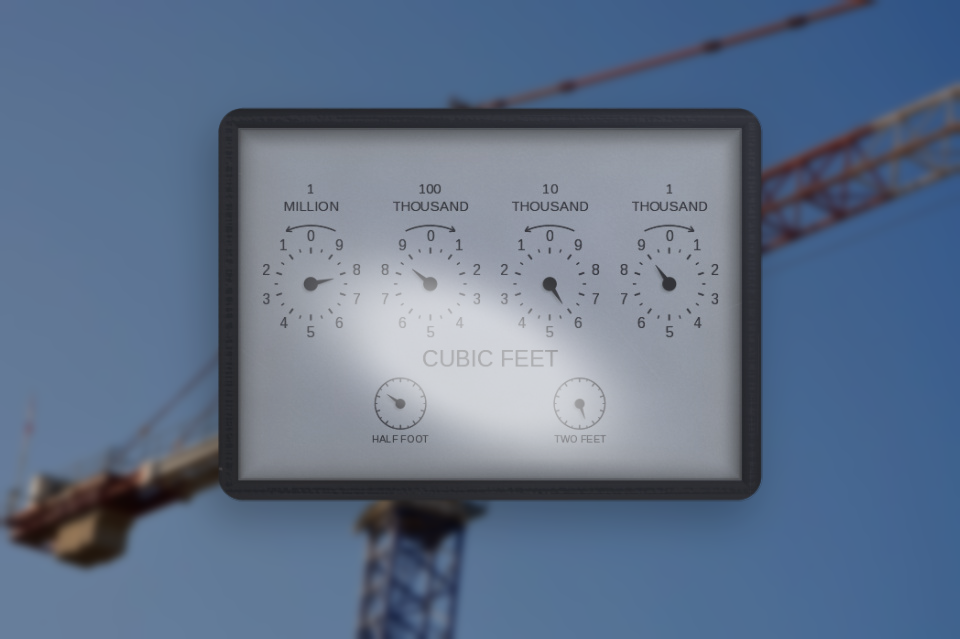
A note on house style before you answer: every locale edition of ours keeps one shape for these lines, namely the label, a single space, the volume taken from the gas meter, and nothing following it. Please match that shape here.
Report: 785900 ft³
